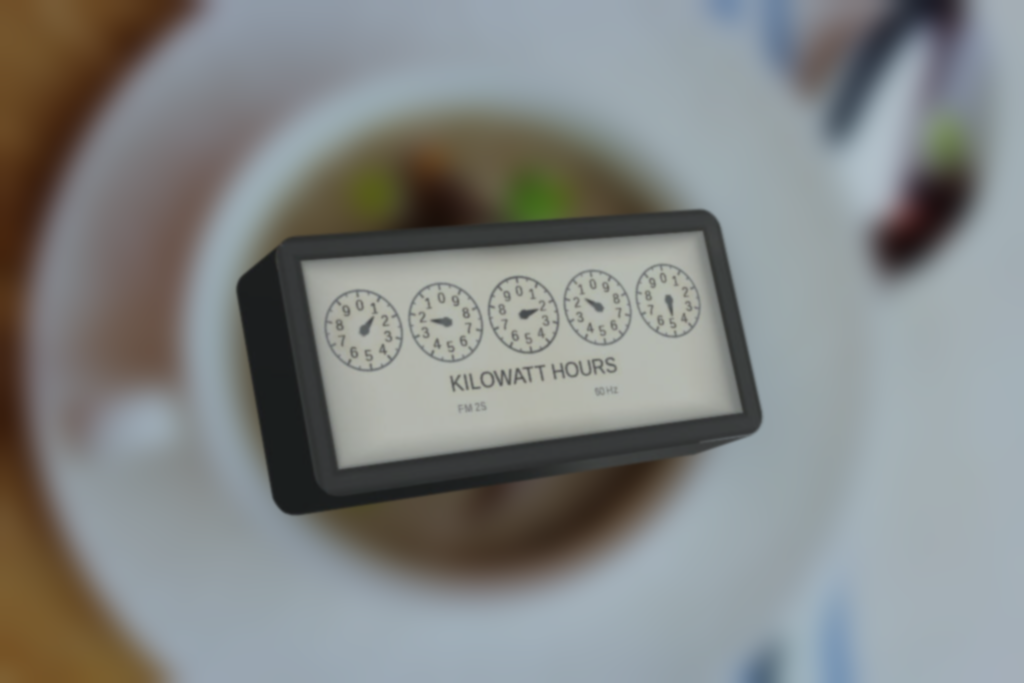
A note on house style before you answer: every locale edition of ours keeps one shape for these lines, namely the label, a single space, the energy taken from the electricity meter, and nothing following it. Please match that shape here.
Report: 12215 kWh
